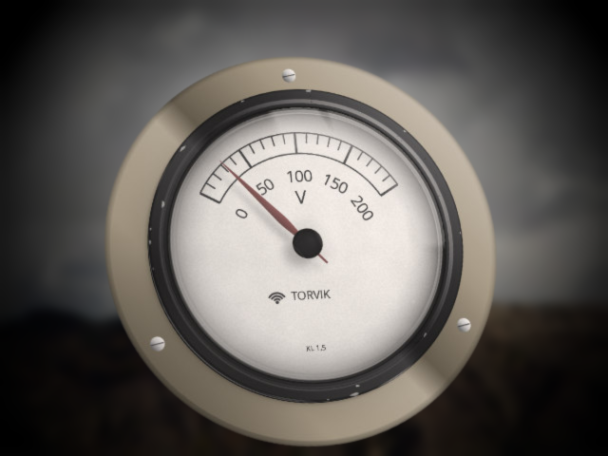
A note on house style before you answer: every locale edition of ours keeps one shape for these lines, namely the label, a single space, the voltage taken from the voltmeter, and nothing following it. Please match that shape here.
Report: 30 V
